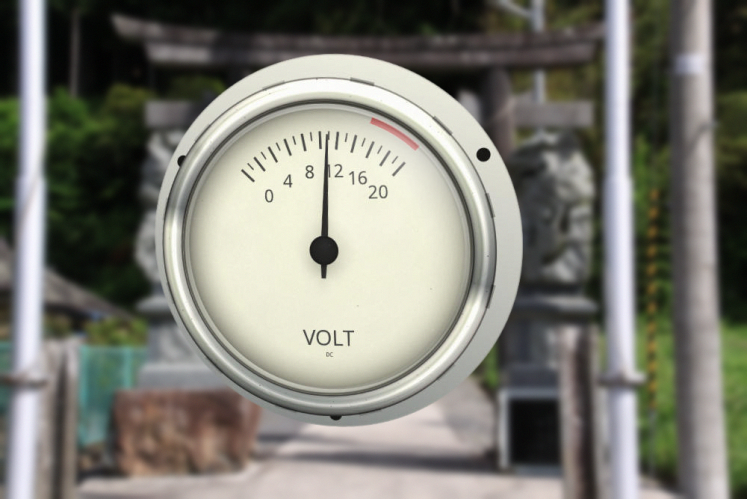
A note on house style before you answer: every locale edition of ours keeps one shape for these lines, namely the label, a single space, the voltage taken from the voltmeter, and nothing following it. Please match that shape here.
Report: 11 V
